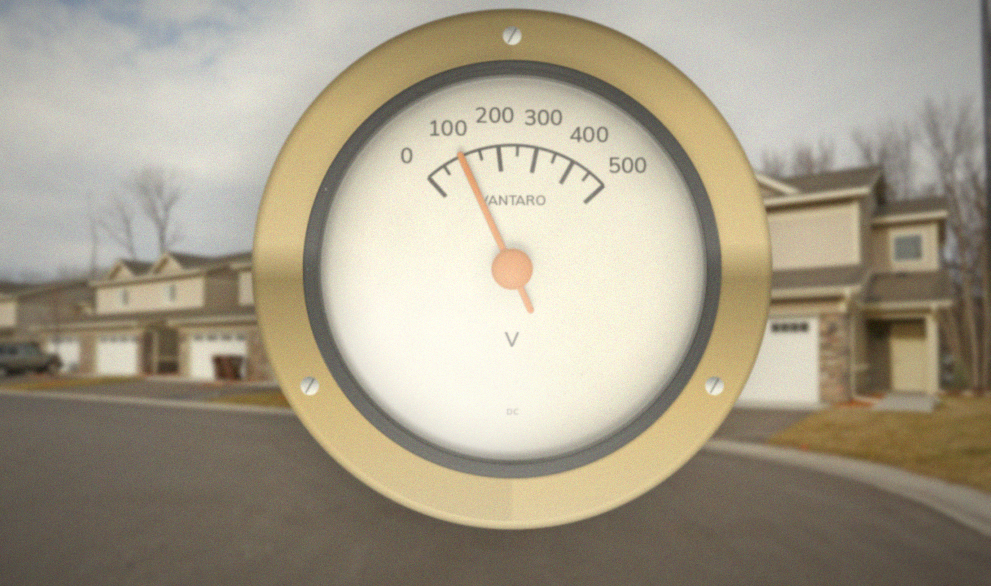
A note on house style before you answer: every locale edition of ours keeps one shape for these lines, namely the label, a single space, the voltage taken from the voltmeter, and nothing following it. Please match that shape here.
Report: 100 V
